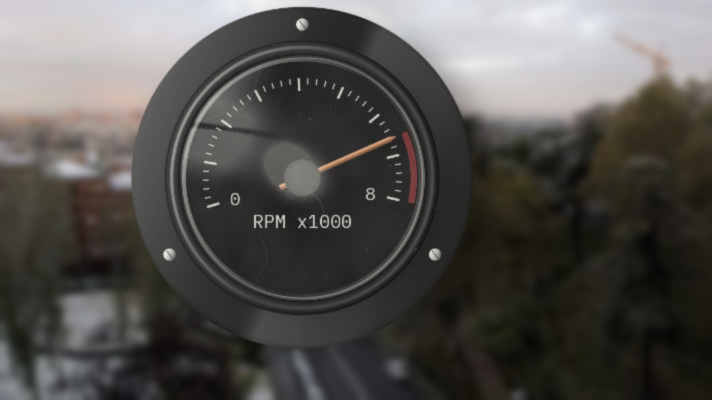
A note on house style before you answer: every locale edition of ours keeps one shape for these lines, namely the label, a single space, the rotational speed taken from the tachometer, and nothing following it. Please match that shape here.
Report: 6600 rpm
